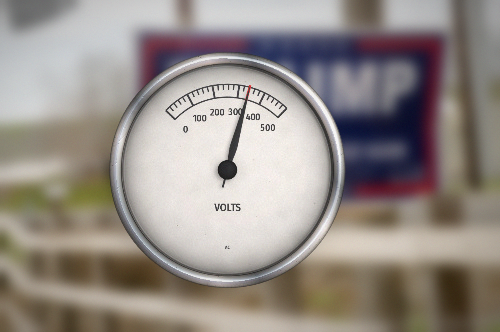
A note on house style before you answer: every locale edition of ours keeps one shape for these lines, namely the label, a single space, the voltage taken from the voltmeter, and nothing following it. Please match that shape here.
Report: 340 V
